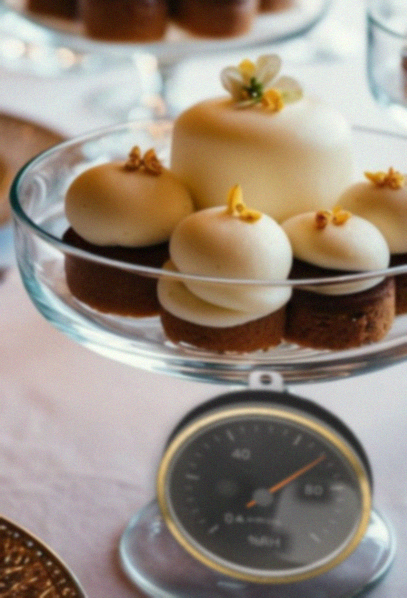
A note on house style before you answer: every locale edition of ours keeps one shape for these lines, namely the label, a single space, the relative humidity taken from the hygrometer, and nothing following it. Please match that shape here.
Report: 68 %
